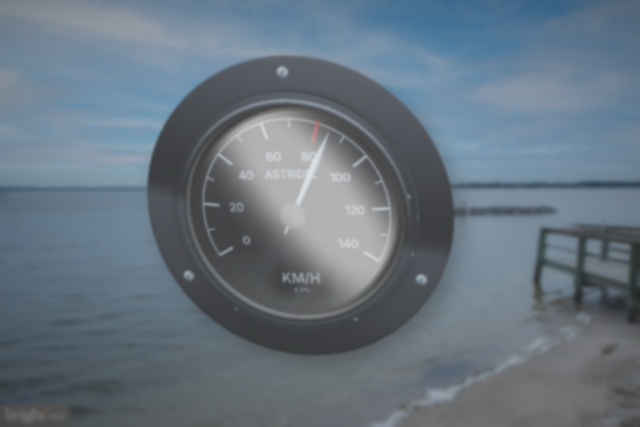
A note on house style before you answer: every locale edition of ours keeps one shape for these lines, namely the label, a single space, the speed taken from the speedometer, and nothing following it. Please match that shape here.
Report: 85 km/h
